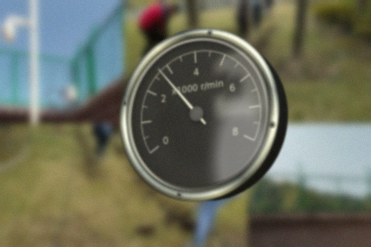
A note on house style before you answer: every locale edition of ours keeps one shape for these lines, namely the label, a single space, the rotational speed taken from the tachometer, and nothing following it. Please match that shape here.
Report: 2750 rpm
